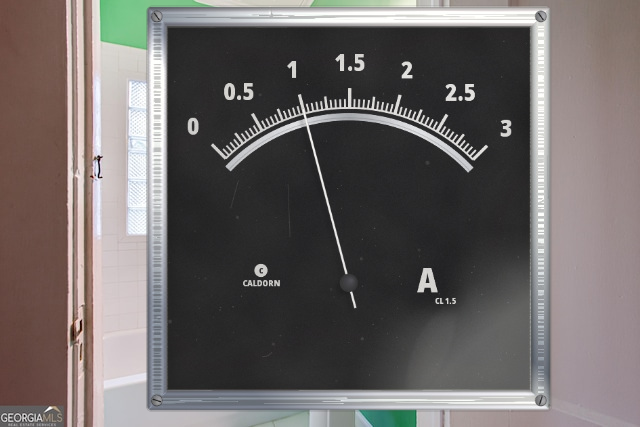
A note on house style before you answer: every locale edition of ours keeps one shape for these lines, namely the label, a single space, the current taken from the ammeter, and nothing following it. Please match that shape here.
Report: 1 A
